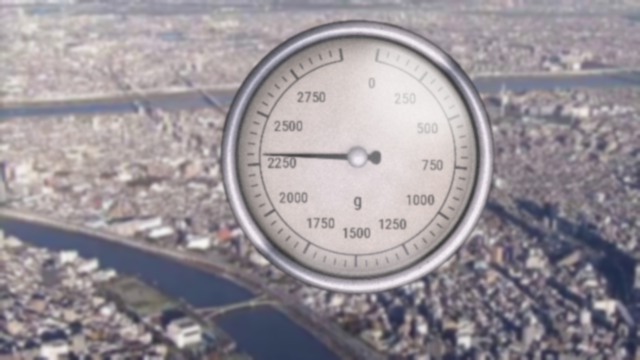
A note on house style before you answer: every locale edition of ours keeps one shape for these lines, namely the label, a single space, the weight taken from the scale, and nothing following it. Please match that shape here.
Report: 2300 g
